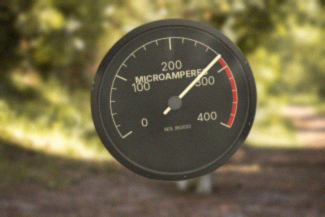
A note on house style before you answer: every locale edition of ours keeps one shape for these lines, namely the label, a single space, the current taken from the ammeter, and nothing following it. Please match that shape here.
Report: 280 µA
